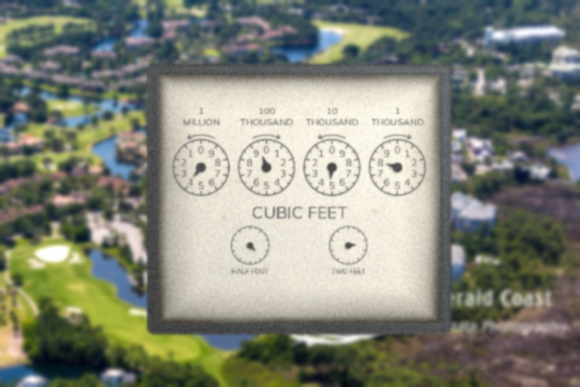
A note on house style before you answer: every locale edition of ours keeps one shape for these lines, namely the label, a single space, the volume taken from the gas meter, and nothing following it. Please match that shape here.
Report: 394800 ft³
